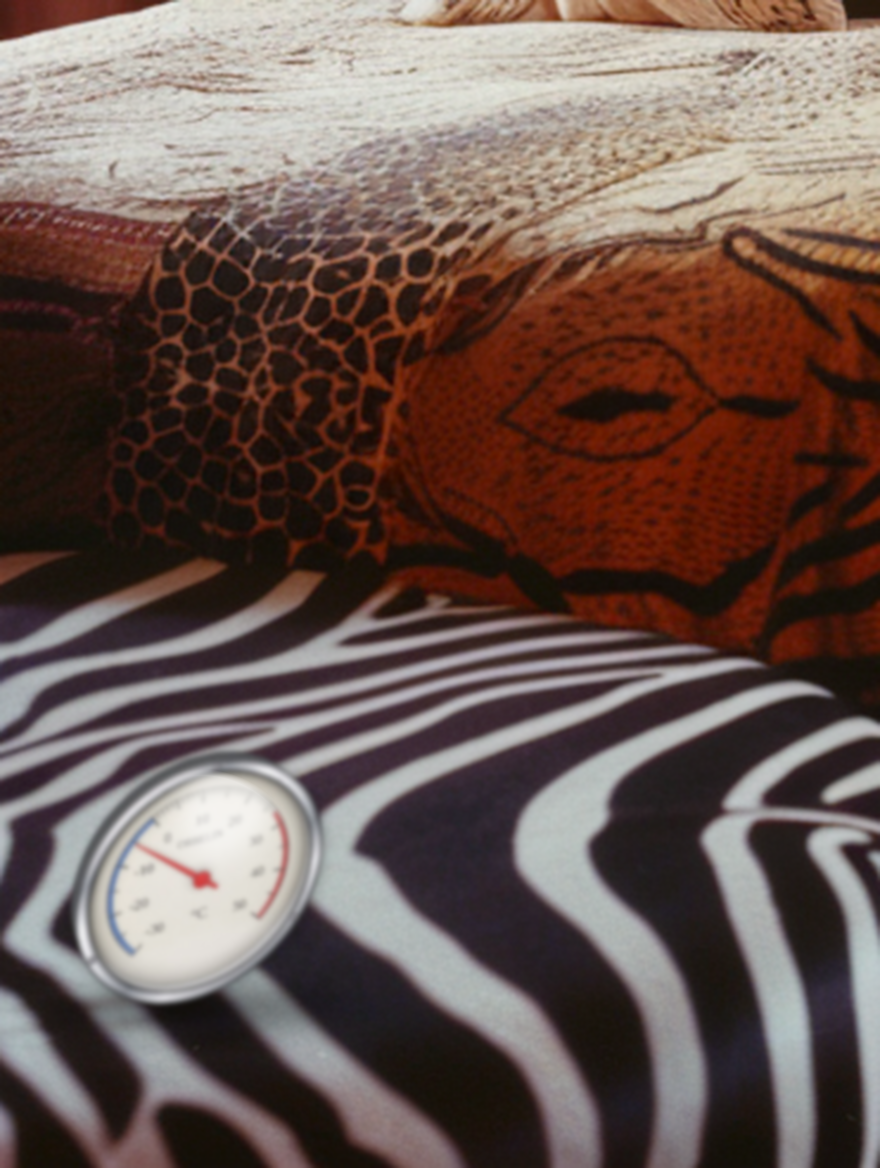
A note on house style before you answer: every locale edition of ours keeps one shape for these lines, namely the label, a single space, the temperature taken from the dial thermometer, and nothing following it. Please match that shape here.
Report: -5 °C
